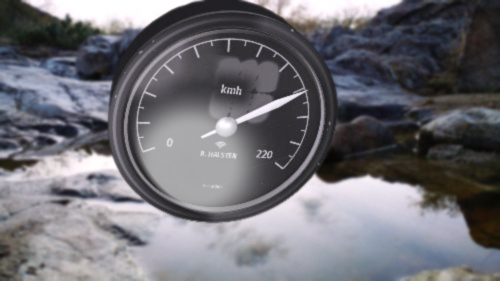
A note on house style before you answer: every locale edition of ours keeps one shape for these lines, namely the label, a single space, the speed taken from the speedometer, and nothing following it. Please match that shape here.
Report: 160 km/h
